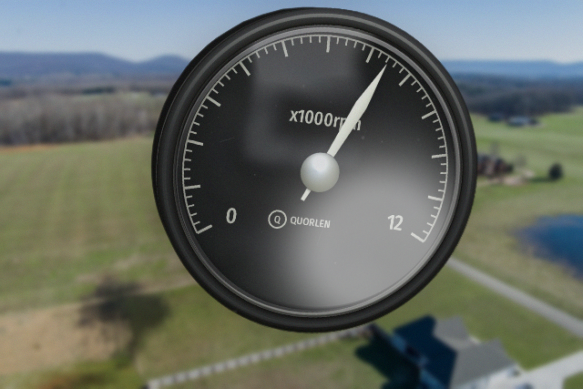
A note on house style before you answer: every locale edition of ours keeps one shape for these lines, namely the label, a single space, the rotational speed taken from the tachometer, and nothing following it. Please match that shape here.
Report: 7400 rpm
